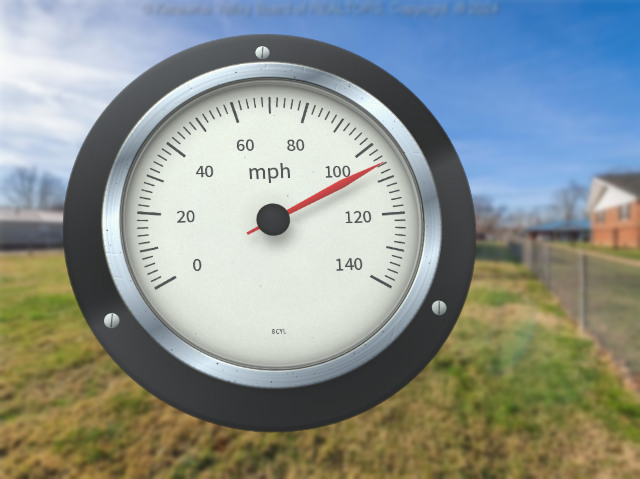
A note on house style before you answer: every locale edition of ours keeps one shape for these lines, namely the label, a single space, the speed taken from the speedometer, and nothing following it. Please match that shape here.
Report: 106 mph
